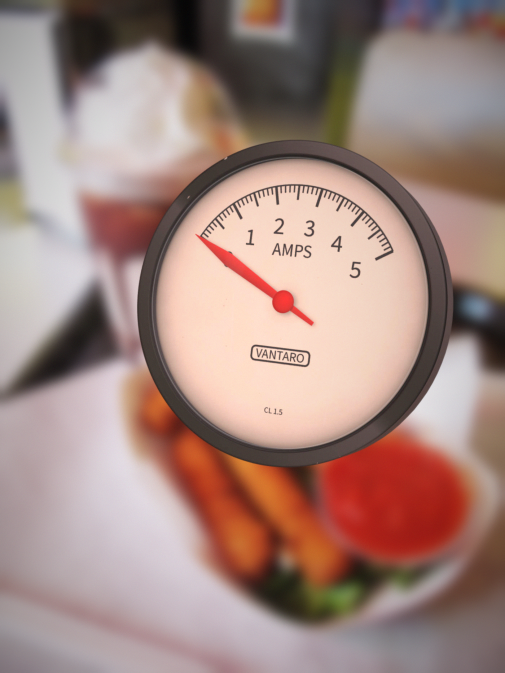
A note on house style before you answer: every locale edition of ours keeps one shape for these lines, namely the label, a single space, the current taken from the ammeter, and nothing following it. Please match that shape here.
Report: 0 A
